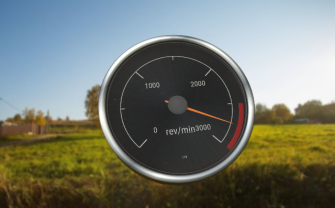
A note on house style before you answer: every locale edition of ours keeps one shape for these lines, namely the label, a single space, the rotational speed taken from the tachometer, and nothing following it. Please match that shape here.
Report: 2750 rpm
